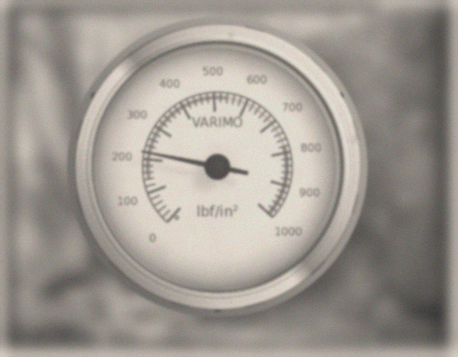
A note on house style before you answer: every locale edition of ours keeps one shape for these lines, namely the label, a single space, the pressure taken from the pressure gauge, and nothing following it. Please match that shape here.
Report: 220 psi
